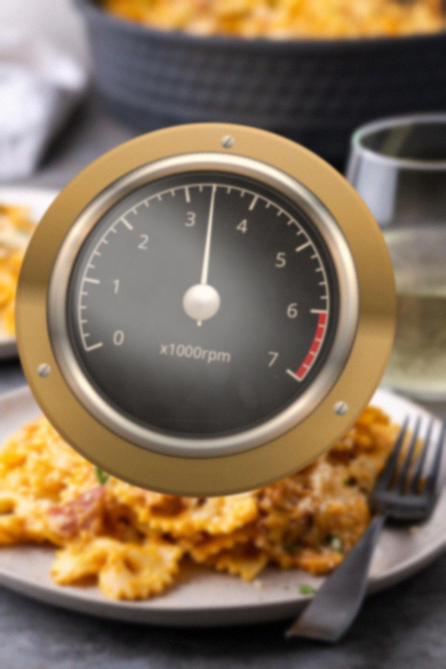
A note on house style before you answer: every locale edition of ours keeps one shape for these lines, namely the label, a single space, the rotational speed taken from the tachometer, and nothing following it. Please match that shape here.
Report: 3400 rpm
